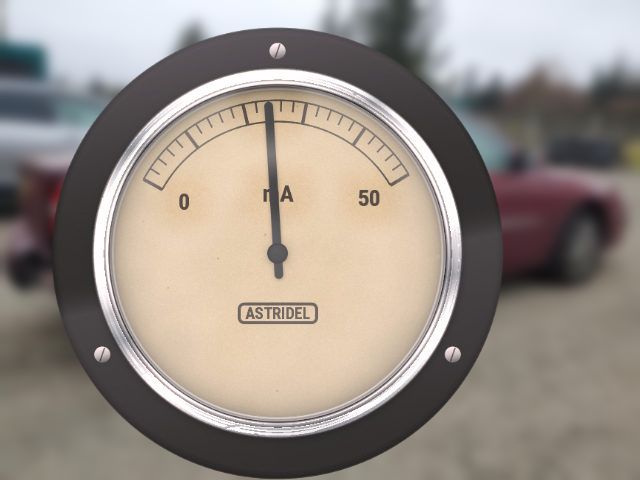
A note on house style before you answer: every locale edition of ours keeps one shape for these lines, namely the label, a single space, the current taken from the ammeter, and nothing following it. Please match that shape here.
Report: 24 mA
